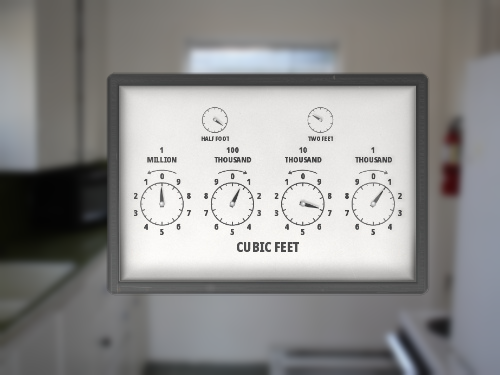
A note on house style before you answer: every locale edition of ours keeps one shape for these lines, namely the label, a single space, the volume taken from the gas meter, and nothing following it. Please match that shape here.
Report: 7100 ft³
